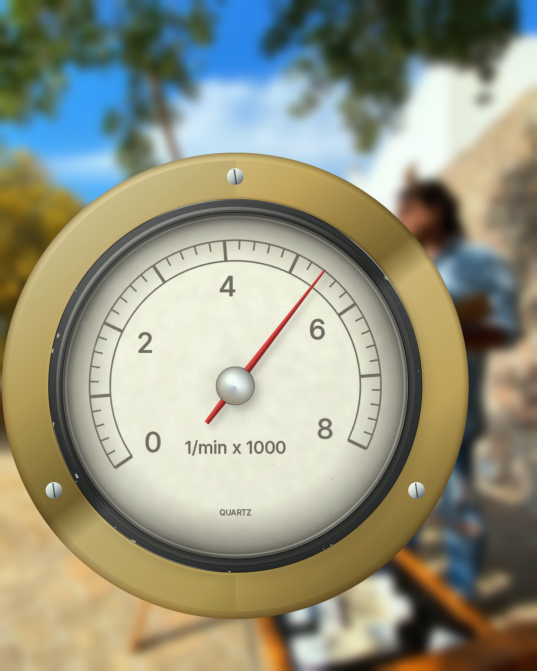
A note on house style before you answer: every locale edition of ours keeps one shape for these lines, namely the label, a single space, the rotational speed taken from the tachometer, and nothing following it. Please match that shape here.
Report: 5400 rpm
